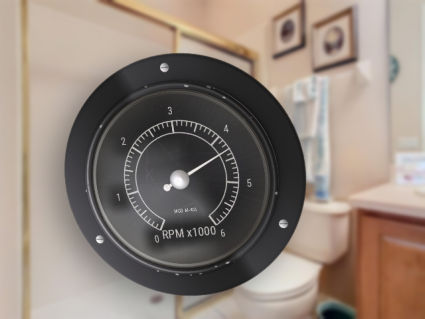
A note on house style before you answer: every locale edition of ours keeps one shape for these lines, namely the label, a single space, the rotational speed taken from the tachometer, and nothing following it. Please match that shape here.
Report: 4300 rpm
